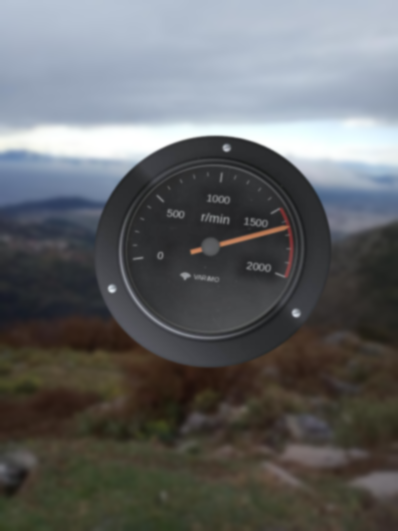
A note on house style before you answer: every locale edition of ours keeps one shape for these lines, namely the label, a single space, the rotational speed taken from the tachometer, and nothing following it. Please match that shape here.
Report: 1650 rpm
